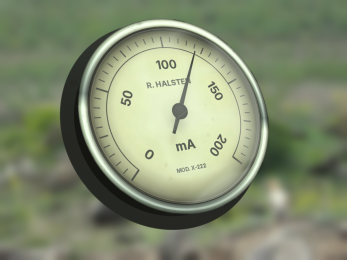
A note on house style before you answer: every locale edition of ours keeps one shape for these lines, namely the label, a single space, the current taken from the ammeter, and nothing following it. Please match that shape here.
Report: 120 mA
